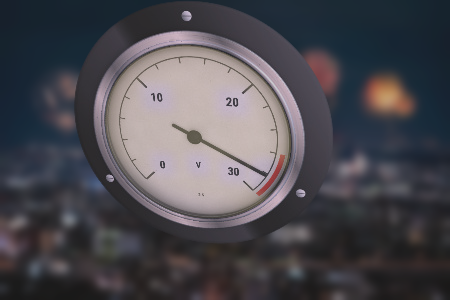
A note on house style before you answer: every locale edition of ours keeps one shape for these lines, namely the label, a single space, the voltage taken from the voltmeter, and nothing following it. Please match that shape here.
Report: 28 V
